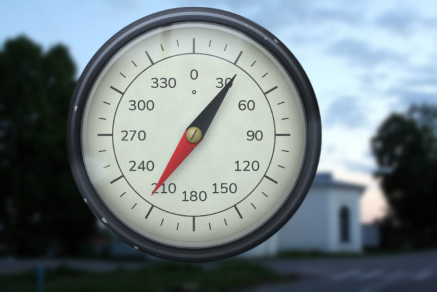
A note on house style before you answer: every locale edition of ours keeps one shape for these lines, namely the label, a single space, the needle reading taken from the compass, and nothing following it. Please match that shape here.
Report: 215 °
